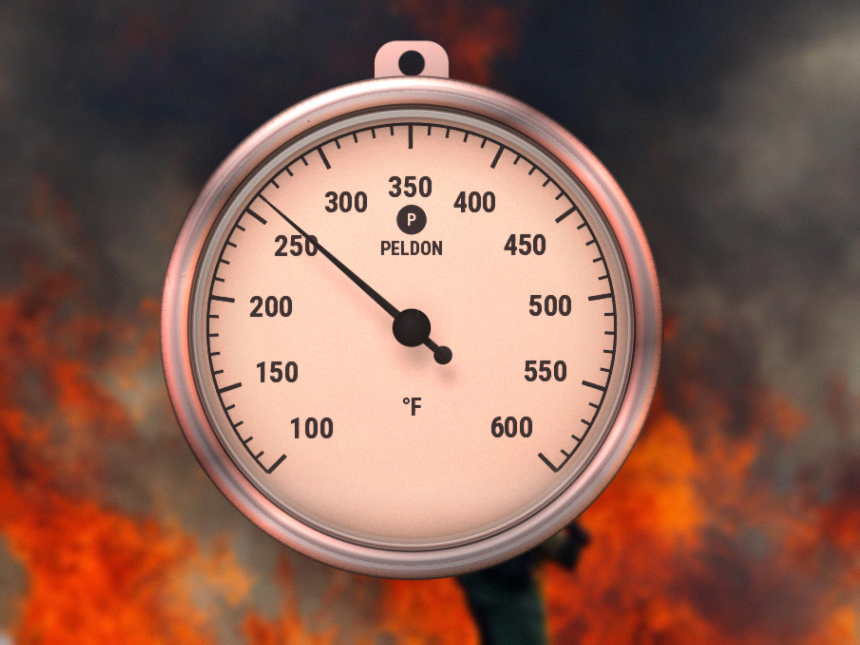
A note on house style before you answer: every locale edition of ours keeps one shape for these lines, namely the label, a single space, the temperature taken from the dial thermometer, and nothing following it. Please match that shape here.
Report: 260 °F
